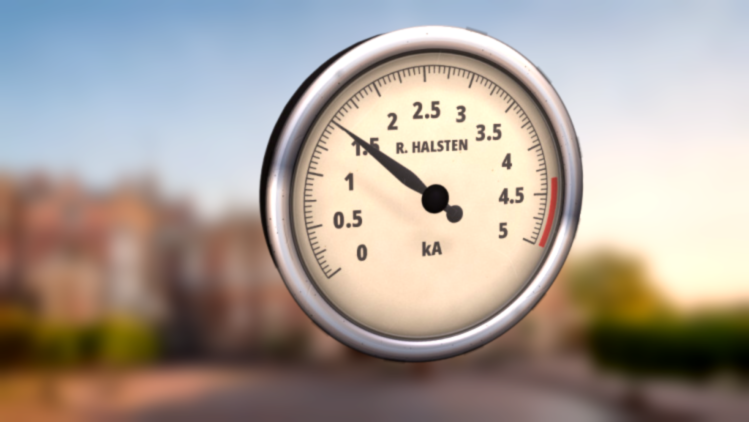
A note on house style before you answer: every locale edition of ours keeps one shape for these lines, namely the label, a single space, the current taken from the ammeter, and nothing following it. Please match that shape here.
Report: 1.5 kA
